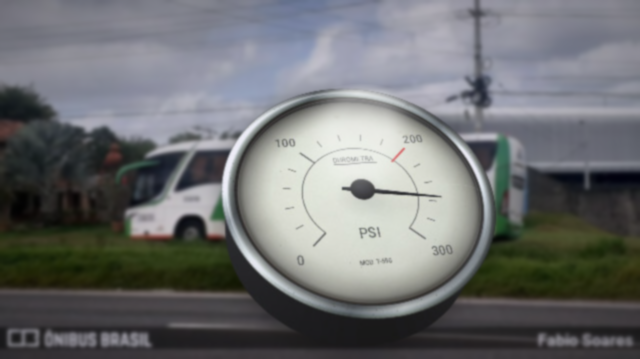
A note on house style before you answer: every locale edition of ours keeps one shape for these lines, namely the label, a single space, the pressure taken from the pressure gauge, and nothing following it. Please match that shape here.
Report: 260 psi
